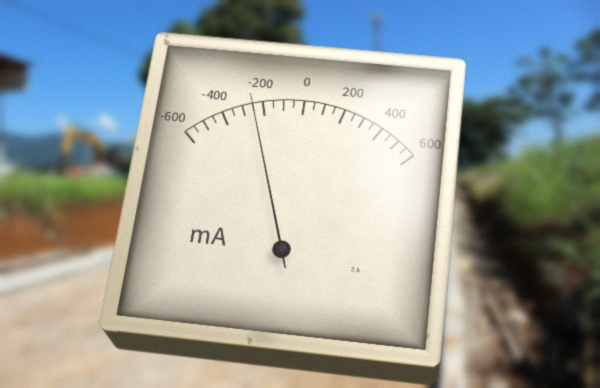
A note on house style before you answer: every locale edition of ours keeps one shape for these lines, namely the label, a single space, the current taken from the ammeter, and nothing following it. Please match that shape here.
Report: -250 mA
